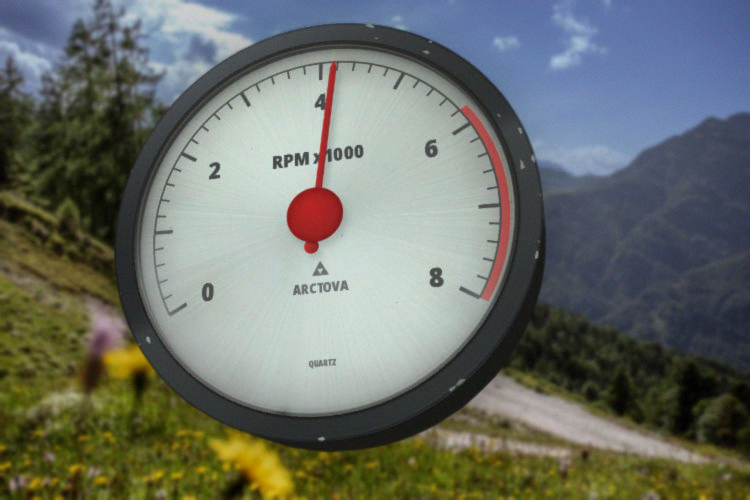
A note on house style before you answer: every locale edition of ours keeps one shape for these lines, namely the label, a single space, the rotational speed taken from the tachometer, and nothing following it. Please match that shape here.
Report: 4200 rpm
